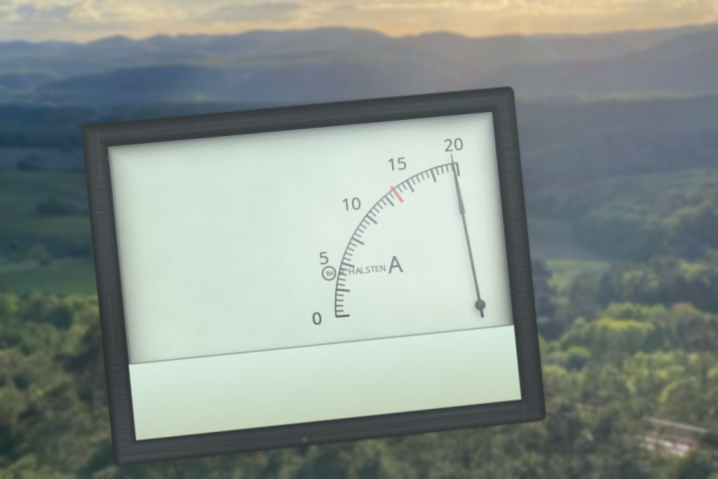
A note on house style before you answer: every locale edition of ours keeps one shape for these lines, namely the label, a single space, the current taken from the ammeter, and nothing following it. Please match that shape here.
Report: 19.5 A
